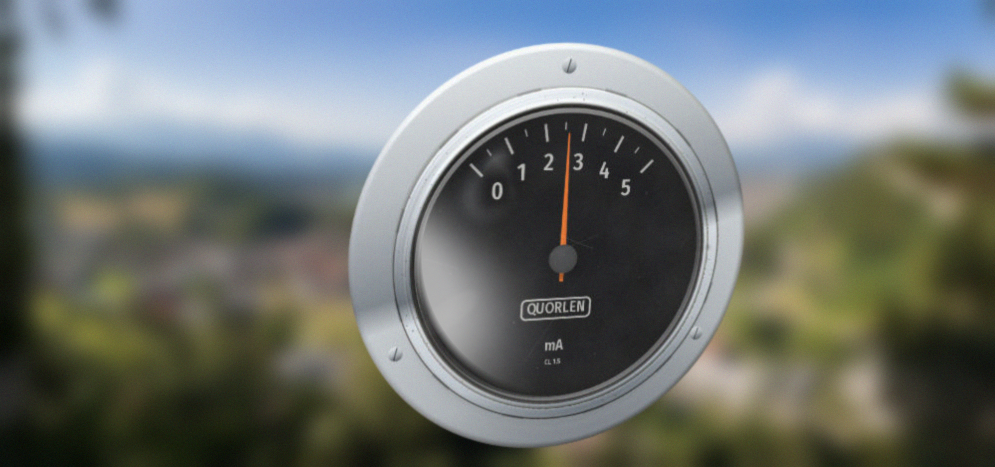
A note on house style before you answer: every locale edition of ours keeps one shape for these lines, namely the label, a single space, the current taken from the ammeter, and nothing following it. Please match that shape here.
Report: 2.5 mA
